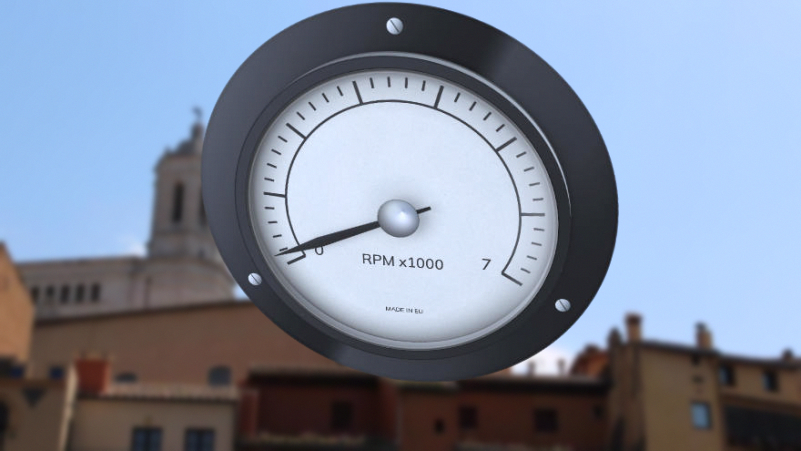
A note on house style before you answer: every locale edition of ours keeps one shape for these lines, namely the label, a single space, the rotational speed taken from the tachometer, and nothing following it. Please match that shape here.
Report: 200 rpm
